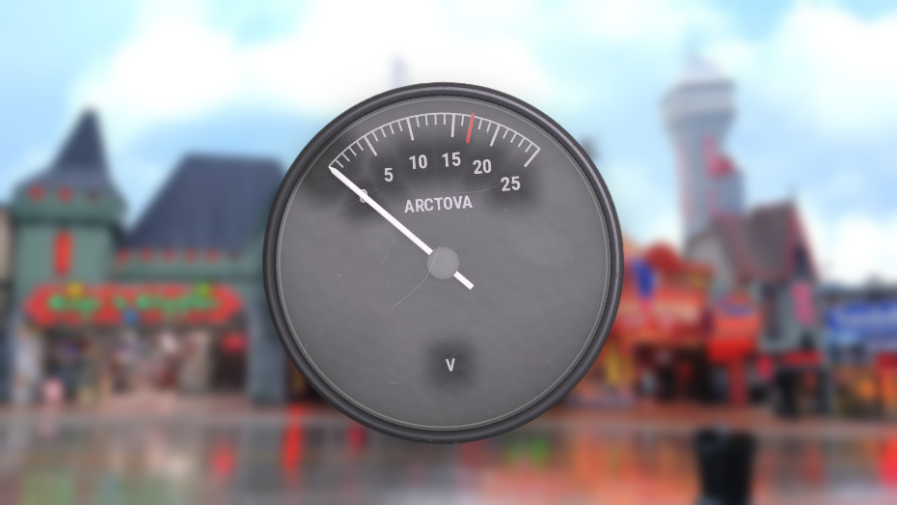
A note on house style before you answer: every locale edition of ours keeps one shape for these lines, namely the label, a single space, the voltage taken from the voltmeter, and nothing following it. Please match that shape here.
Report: 0 V
